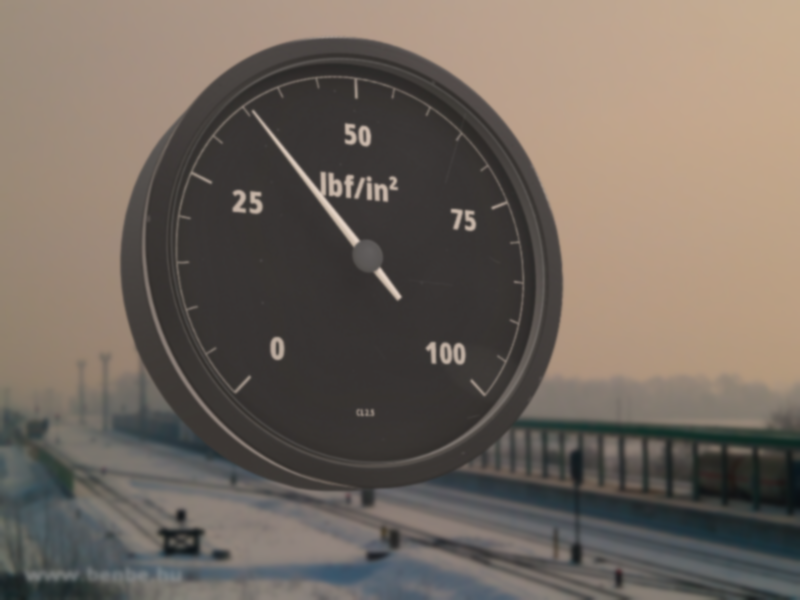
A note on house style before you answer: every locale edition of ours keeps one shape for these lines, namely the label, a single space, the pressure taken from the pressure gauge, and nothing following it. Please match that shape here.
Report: 35 psi
